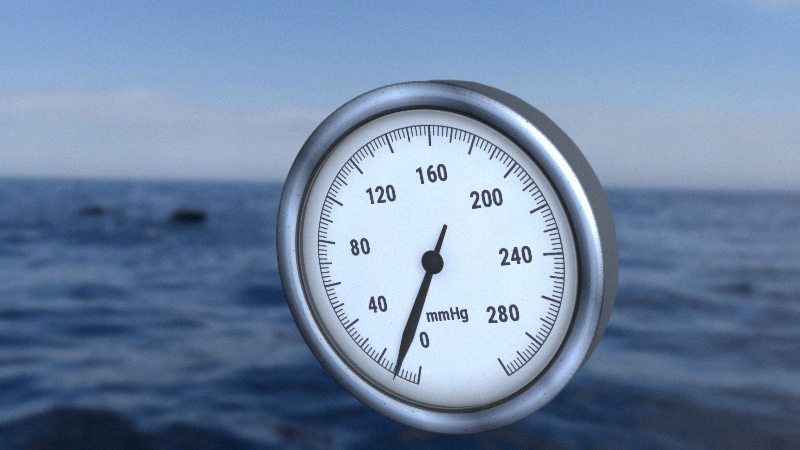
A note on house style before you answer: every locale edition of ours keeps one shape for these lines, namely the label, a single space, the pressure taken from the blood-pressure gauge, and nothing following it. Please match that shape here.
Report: 10 mmHg
